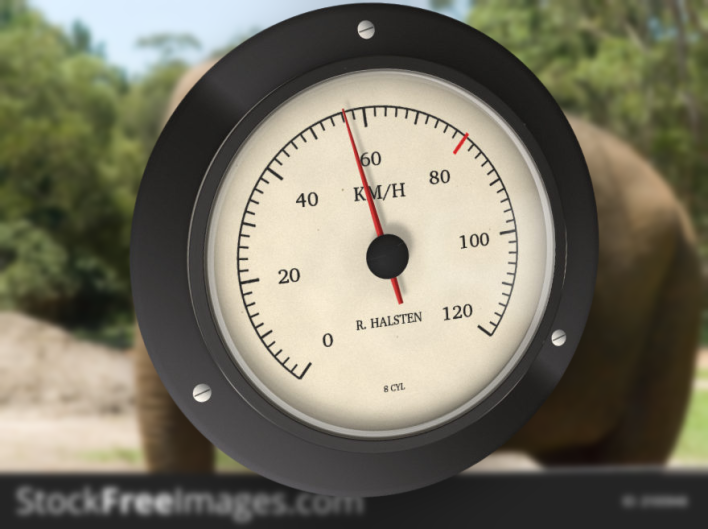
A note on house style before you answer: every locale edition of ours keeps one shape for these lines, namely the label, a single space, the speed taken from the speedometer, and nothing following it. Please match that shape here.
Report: 56 km/h
